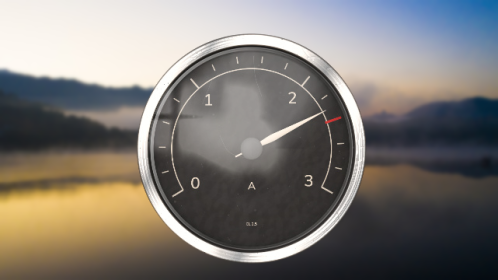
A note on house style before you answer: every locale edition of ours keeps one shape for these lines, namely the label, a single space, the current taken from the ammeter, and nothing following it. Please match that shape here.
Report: 2.3 A
